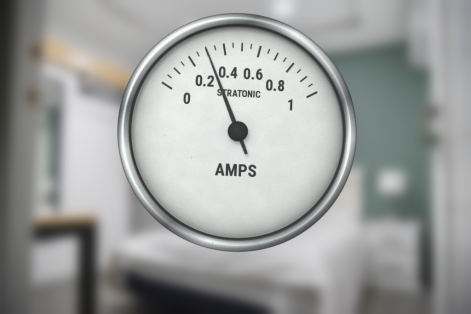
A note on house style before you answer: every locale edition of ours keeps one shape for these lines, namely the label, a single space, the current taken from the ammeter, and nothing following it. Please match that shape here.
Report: 0.3 A
